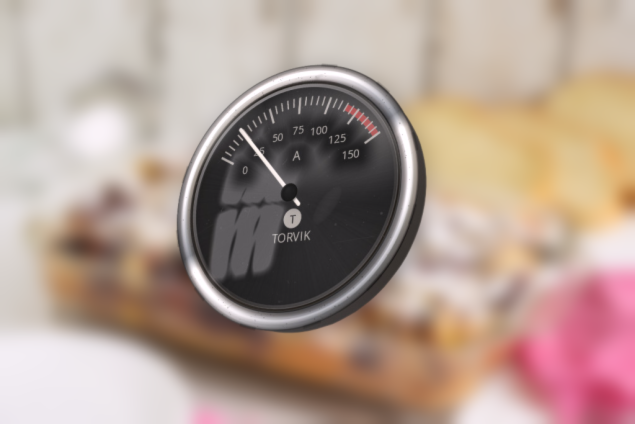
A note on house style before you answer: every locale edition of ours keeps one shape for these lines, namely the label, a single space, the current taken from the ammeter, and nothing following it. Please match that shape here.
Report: 25 A
